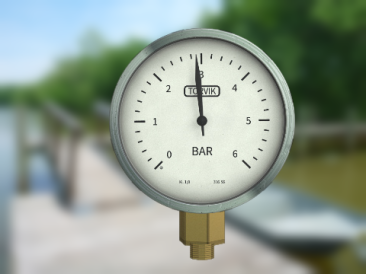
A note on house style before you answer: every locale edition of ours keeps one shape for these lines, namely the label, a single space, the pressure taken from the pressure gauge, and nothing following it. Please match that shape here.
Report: 2.9 bar
